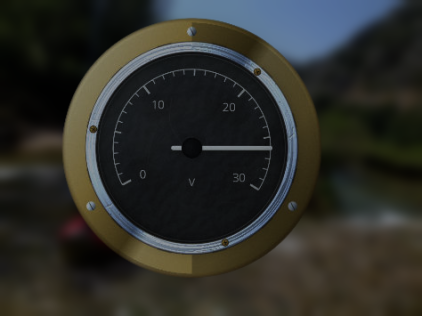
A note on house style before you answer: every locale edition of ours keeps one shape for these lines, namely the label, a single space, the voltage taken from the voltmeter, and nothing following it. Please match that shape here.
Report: 26 V
